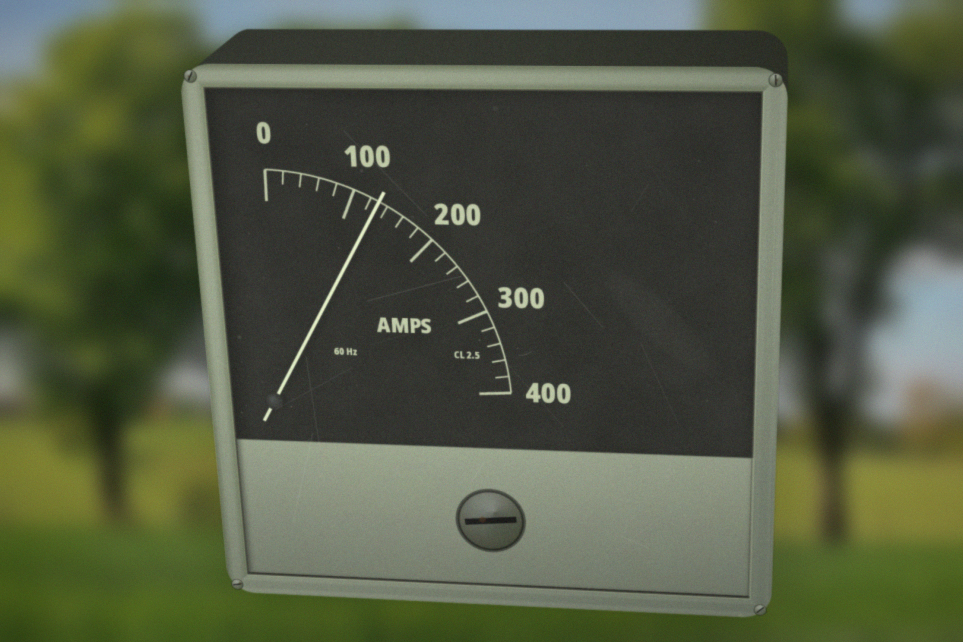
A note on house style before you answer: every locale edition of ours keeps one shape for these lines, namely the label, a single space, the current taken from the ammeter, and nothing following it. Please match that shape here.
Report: 130 A
